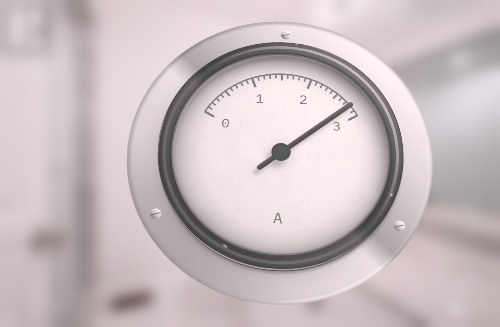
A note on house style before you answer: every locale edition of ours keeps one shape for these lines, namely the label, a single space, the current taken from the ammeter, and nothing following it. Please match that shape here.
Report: 2.8 A
